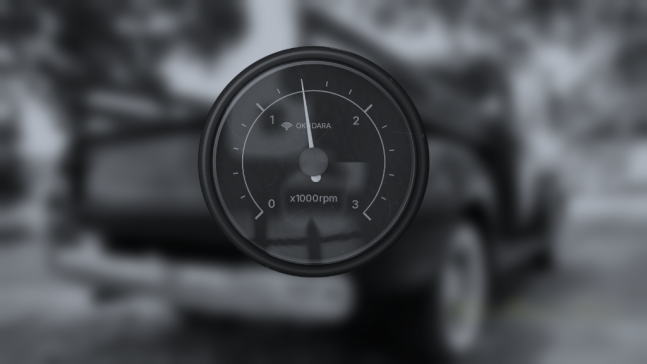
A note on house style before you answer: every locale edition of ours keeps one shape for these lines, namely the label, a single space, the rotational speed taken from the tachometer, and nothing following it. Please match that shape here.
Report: 1400 rpm
